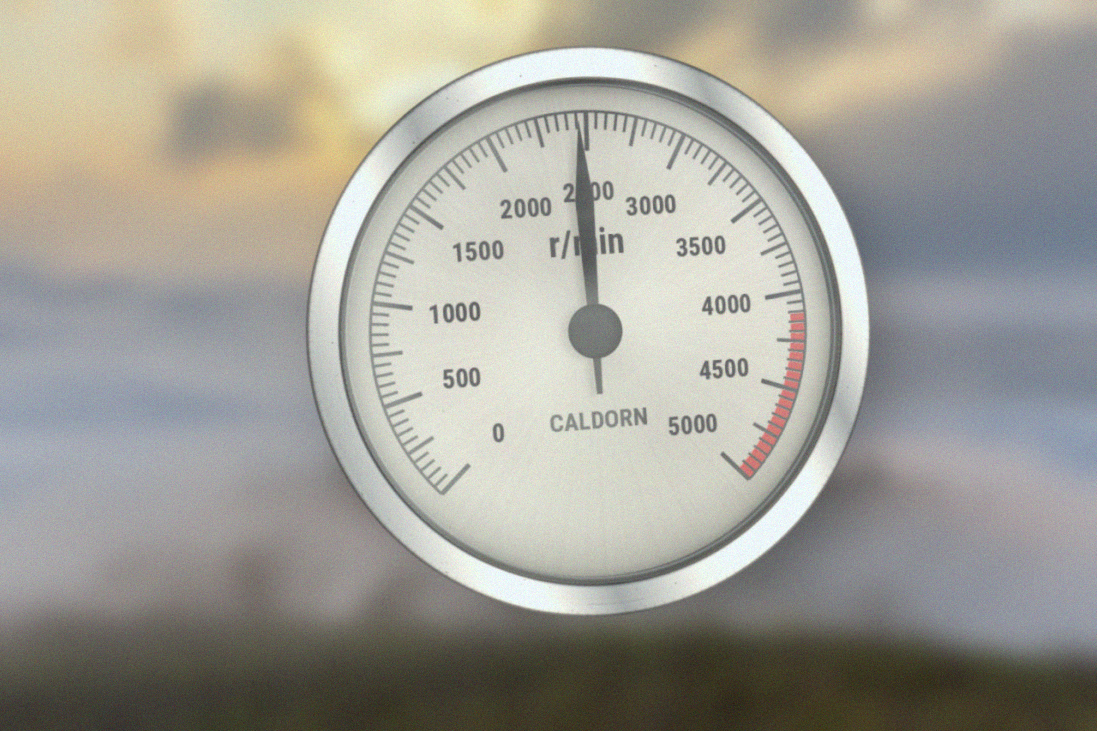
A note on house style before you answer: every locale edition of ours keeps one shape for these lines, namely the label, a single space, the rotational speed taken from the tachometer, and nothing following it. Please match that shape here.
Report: 2450 rpm
